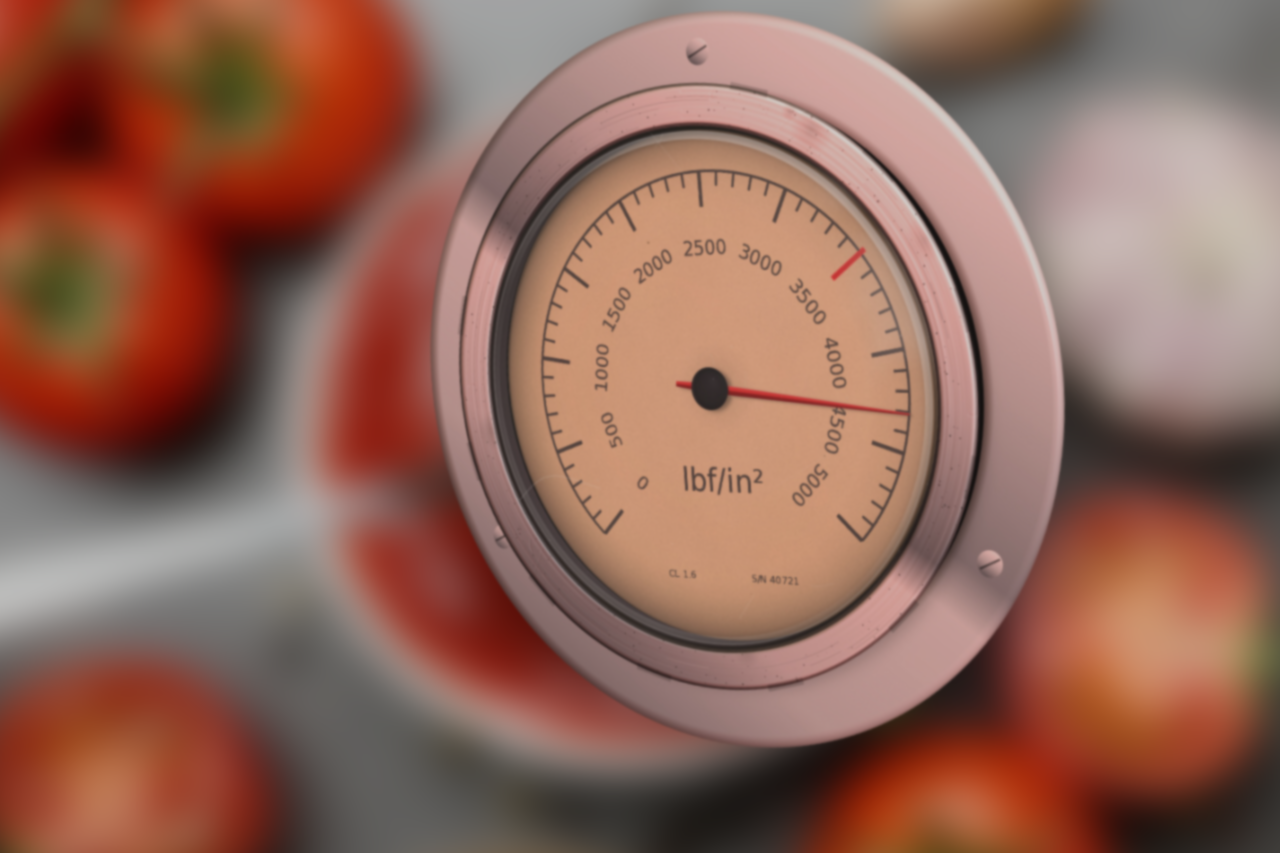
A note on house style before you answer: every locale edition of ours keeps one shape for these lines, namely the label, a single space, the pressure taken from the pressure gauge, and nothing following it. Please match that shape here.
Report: 4300 psi
